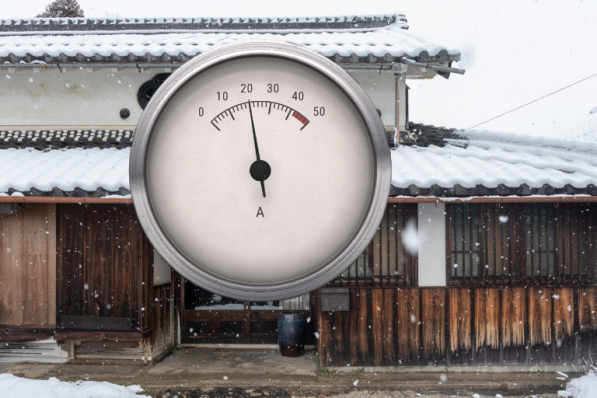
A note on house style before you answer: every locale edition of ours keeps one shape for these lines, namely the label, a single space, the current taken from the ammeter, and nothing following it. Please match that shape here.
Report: 20 A
